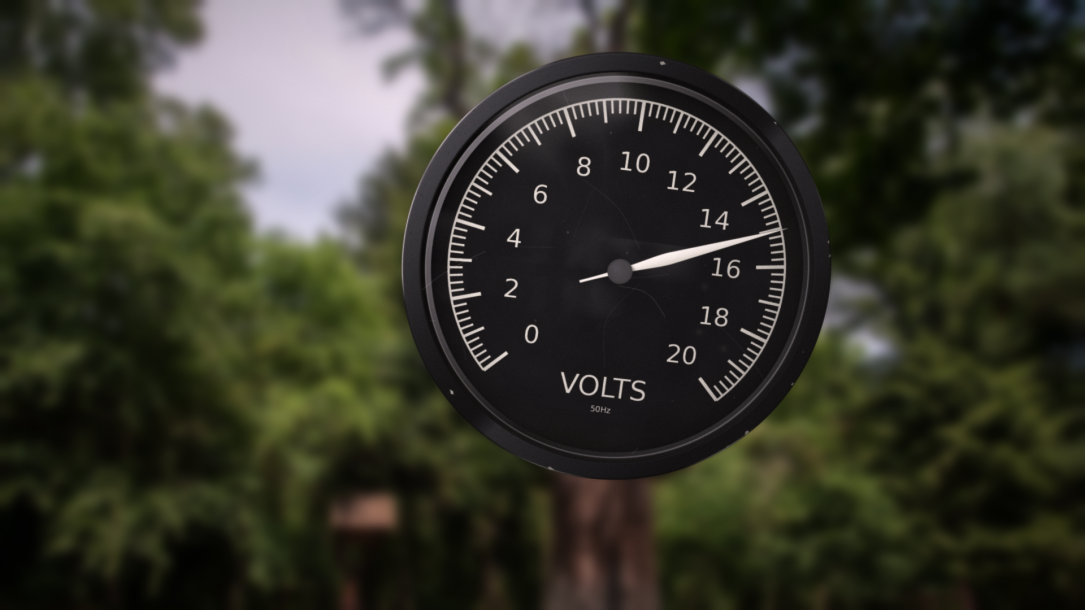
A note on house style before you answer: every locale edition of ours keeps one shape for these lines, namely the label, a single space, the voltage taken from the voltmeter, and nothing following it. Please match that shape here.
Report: 15 V
